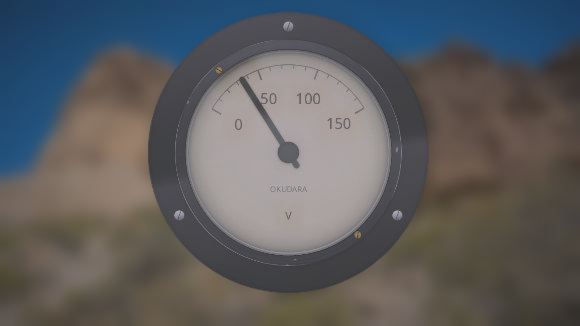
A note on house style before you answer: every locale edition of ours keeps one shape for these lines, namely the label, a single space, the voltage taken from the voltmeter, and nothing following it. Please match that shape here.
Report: 35 V
